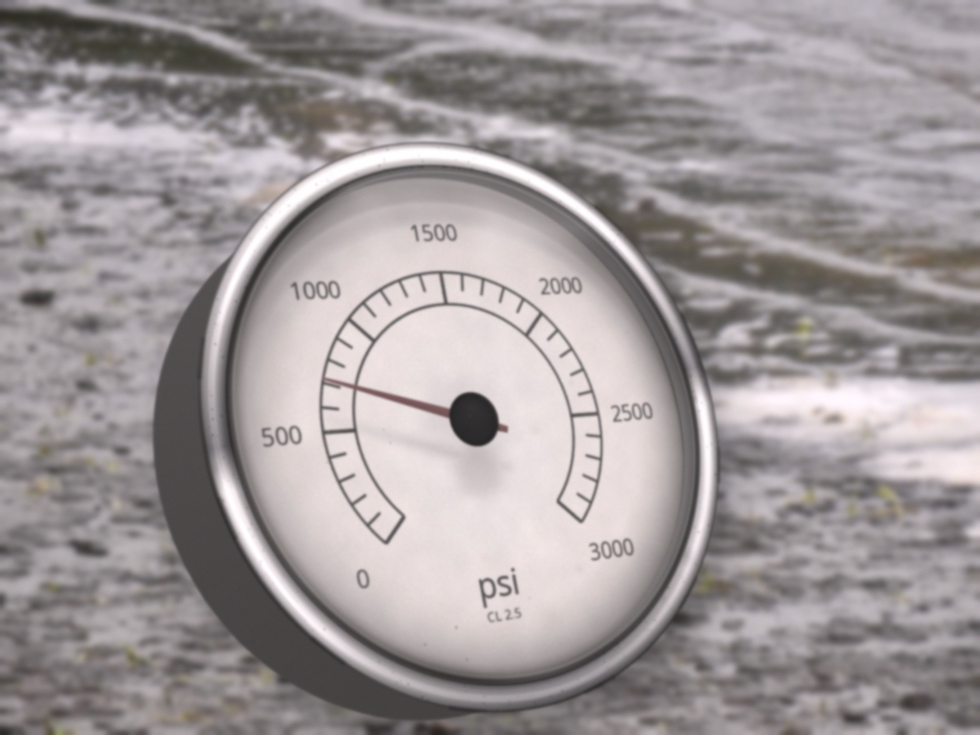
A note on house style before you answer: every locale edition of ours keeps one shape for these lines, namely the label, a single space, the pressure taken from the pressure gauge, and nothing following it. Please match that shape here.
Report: 700 psi
